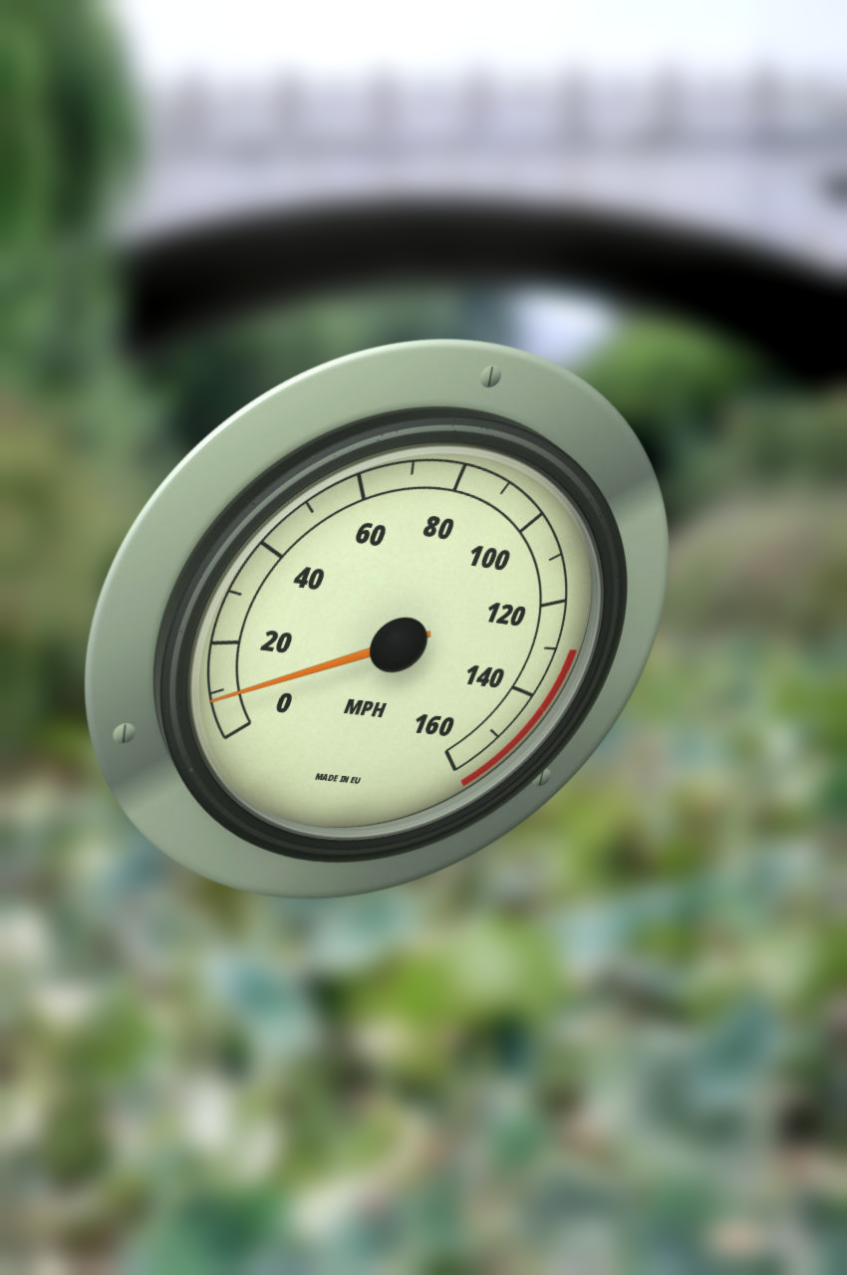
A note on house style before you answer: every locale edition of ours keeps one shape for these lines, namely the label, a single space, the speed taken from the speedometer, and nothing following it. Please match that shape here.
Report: 10 mph
